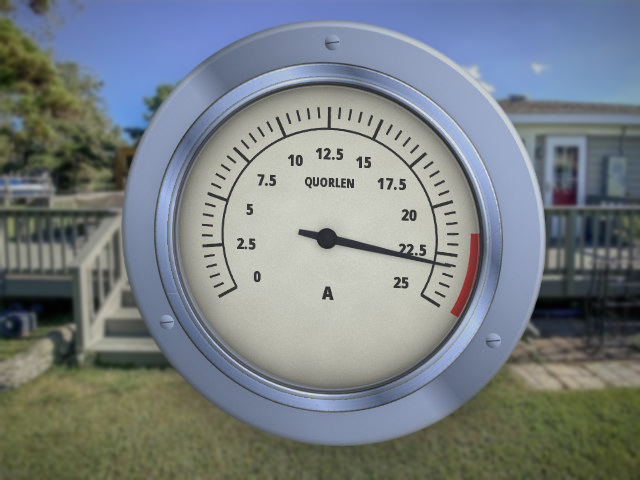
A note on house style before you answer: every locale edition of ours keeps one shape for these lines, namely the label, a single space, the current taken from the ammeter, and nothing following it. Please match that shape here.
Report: 23 A
